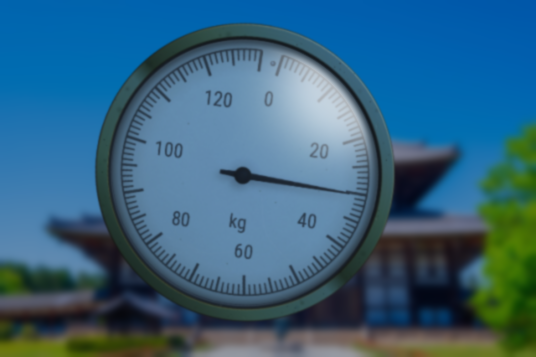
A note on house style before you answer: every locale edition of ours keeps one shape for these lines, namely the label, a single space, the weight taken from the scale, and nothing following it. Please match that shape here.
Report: 30 kg
